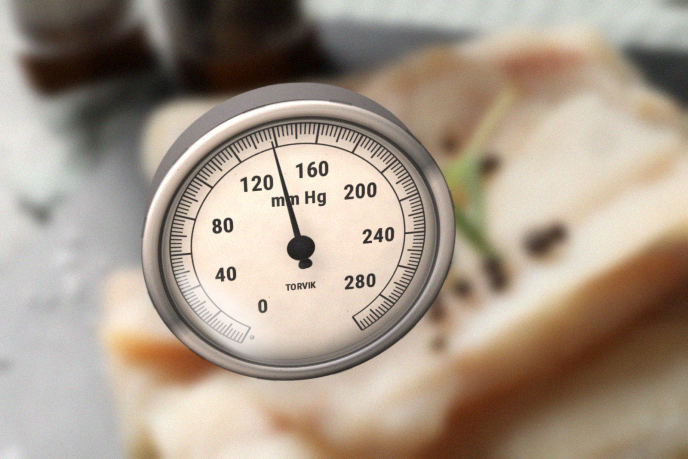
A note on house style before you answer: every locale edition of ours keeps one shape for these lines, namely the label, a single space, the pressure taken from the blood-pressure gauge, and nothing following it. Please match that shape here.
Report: 138 mmHg
